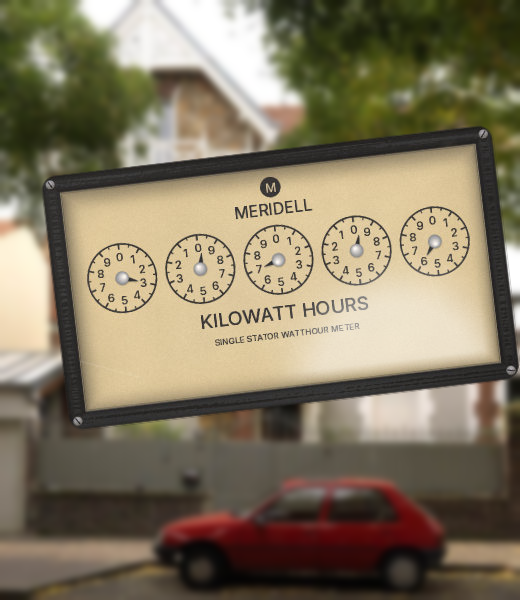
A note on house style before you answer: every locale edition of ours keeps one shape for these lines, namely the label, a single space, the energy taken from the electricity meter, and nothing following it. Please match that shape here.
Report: 29696 kWh
